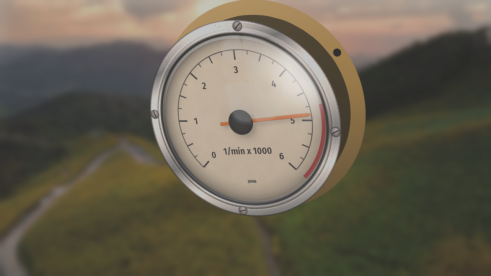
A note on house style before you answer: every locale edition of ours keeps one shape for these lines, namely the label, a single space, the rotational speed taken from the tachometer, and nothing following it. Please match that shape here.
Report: 4875 rpm
